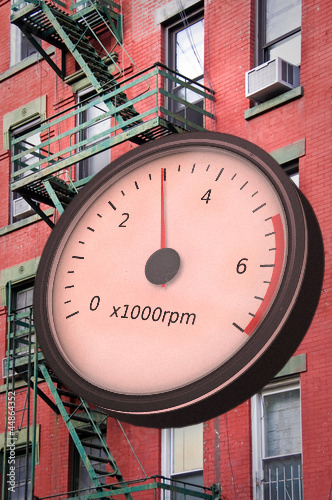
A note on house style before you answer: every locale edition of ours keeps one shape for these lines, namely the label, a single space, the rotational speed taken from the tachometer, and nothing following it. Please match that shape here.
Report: 3000 rpm
